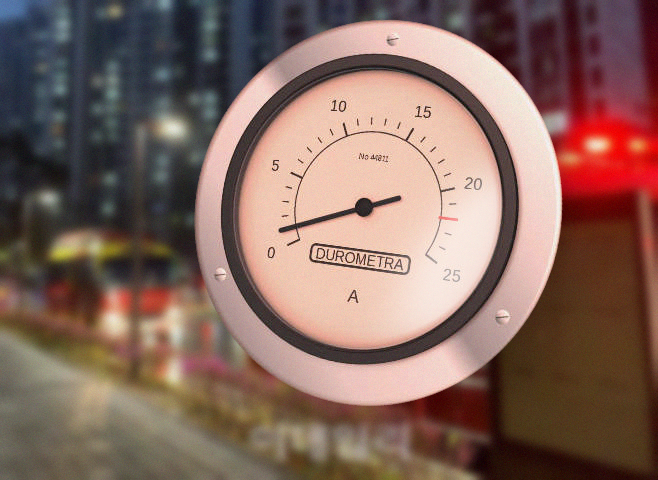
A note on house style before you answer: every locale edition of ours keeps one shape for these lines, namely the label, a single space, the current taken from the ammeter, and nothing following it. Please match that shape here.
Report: 1 A
